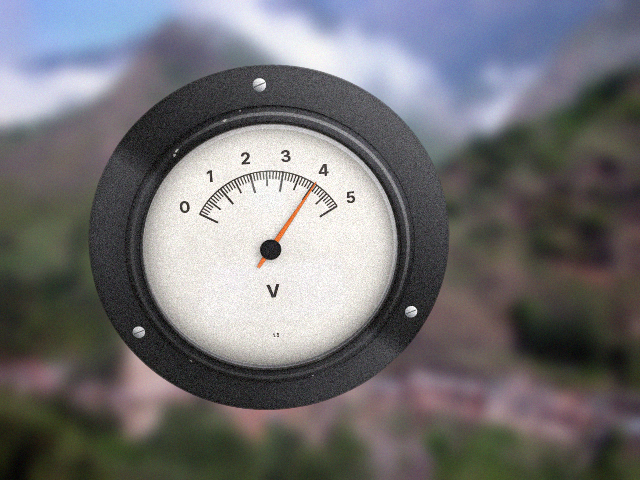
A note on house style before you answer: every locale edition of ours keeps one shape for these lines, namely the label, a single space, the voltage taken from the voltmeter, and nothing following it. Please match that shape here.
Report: 4 V
